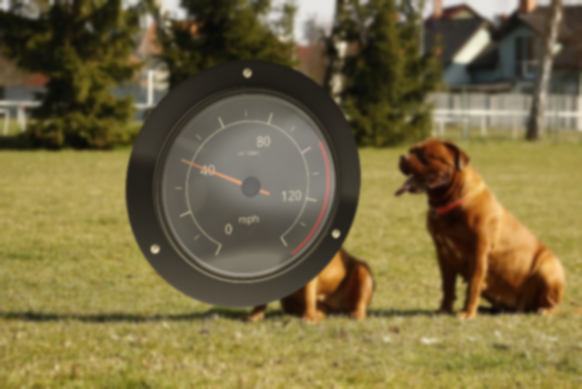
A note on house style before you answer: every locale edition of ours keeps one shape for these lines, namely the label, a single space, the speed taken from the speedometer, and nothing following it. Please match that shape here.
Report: 40 mph
